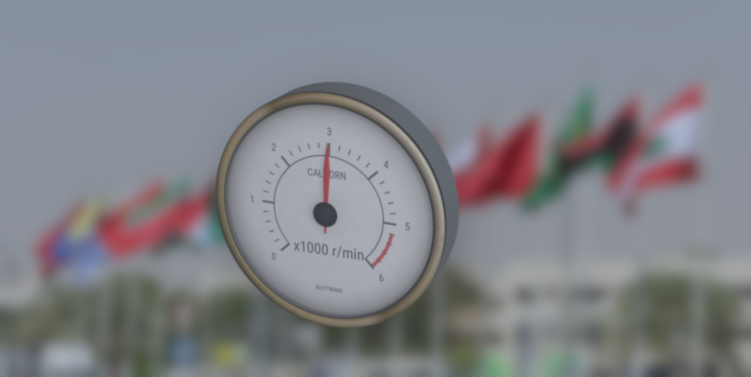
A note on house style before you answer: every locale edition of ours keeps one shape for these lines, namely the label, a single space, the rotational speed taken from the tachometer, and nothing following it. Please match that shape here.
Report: 3000 rpm
